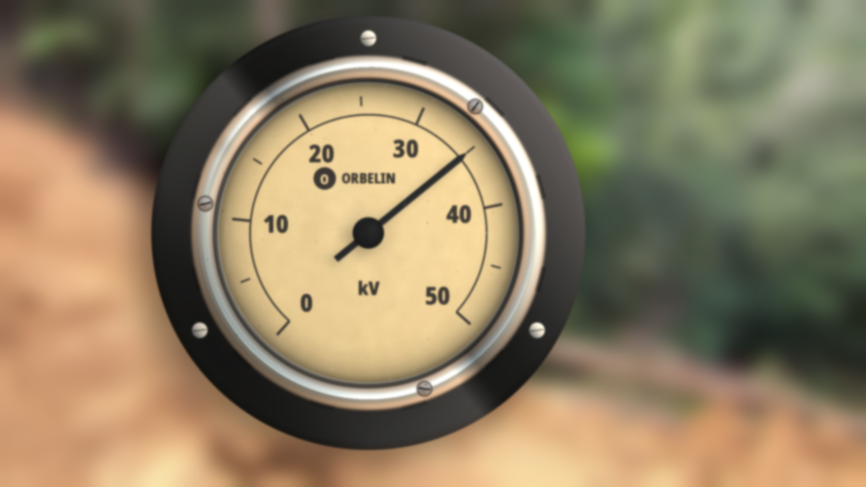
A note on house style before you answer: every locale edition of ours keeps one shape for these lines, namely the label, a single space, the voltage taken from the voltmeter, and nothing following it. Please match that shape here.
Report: 35 kV
